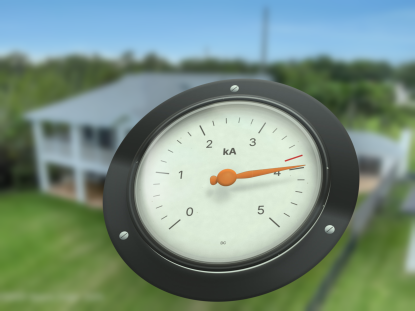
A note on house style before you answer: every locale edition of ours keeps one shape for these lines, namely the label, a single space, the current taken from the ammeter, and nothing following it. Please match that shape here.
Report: 4 kA
